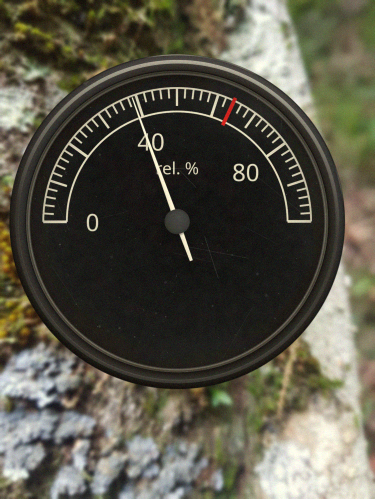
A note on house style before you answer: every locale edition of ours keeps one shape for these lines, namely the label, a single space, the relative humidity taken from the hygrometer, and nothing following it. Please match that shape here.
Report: 39 %
